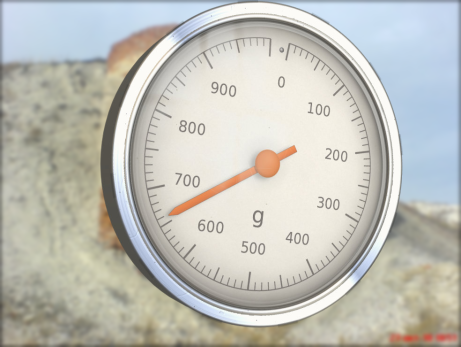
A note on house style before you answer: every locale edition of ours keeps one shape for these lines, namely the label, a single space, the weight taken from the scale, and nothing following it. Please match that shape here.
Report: 660 g
